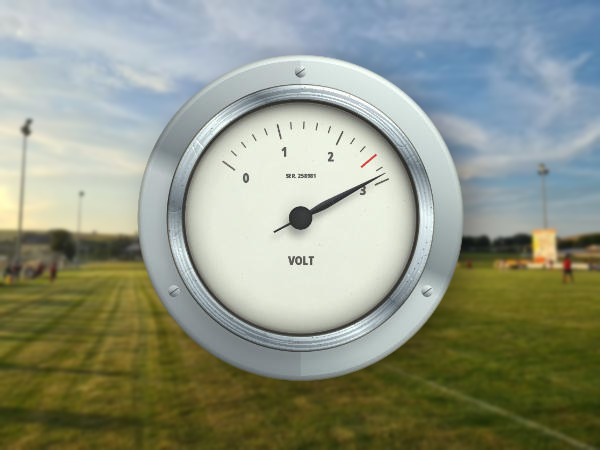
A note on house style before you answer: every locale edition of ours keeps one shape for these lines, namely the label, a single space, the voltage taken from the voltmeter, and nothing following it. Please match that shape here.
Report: 2.9 V
